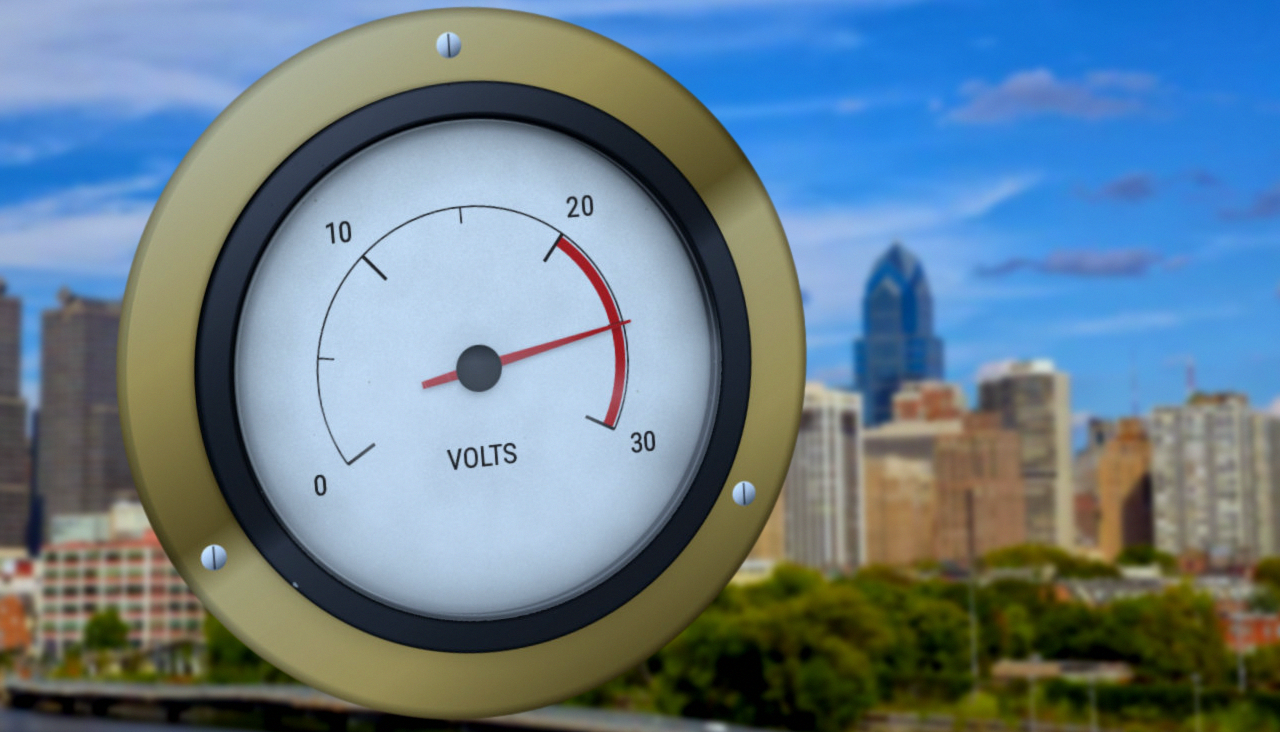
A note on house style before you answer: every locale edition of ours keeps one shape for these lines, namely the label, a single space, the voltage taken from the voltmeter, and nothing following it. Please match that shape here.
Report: 25 V
